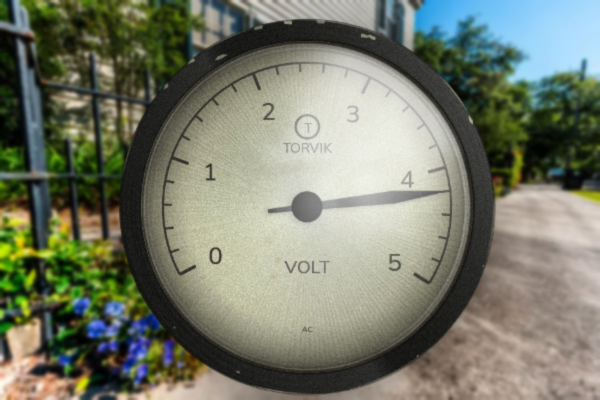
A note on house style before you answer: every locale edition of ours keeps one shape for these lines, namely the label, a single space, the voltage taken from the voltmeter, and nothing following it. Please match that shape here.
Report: 4.2 V
